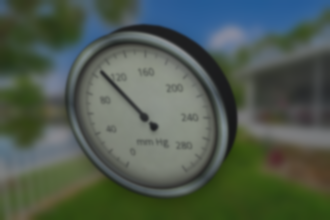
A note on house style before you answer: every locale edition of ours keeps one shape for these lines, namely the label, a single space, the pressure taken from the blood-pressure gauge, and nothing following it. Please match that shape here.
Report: 110 mmHg
